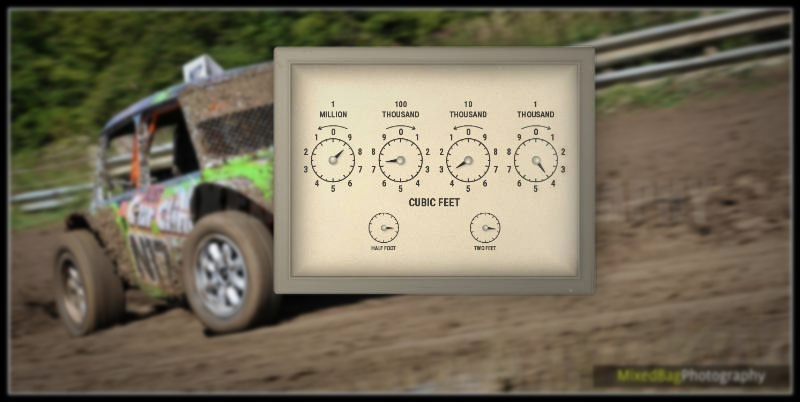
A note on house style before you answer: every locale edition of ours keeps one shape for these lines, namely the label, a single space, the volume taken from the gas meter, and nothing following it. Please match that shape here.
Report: 873400 ft³
